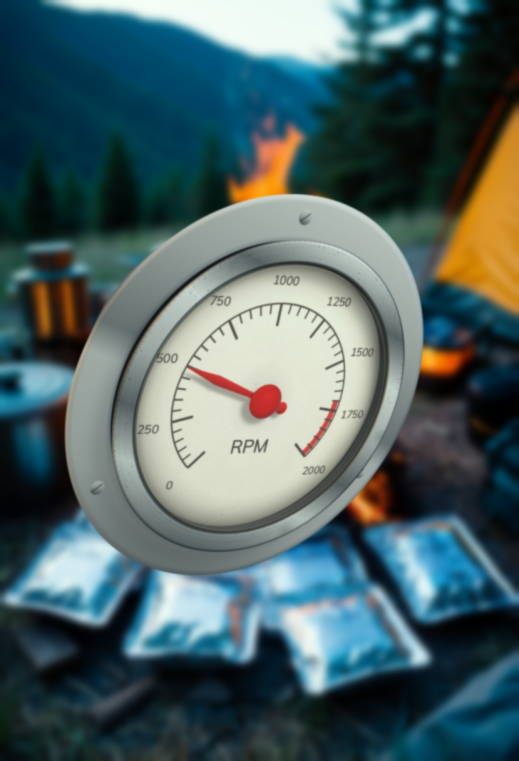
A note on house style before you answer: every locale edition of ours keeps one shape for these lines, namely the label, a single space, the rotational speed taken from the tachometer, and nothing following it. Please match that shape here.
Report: 500 rpm
